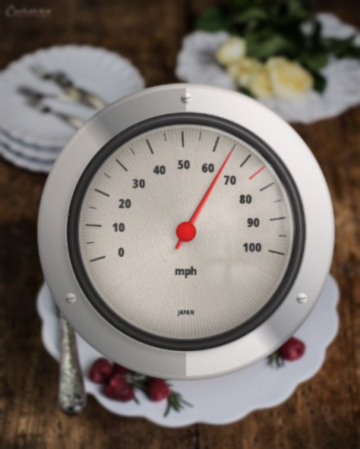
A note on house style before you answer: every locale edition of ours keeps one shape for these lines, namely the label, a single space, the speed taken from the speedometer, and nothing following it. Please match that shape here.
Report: 65 mph
